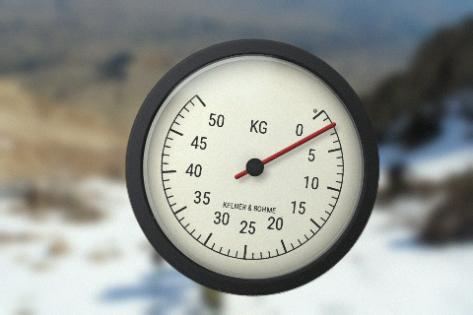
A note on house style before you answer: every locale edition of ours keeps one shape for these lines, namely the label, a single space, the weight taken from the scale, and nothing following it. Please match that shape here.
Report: 2 kg
